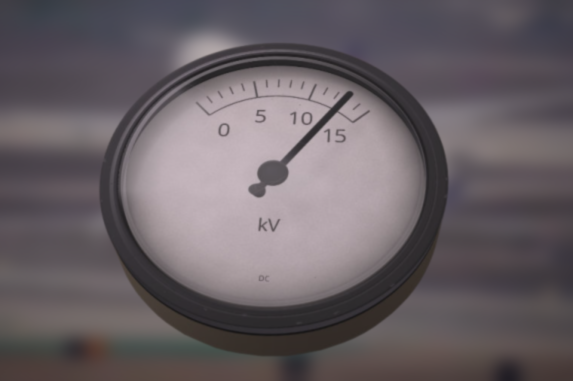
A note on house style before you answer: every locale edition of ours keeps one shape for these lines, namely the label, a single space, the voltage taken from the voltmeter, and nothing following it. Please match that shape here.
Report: 13 kV
